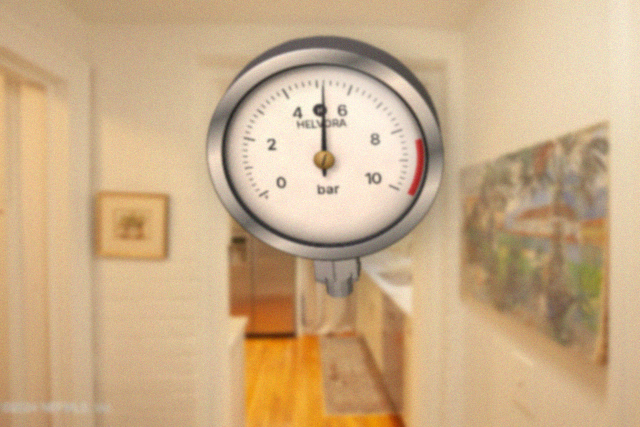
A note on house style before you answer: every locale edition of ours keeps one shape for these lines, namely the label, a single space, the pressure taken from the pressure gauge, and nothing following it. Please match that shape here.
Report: 5.2 bar
